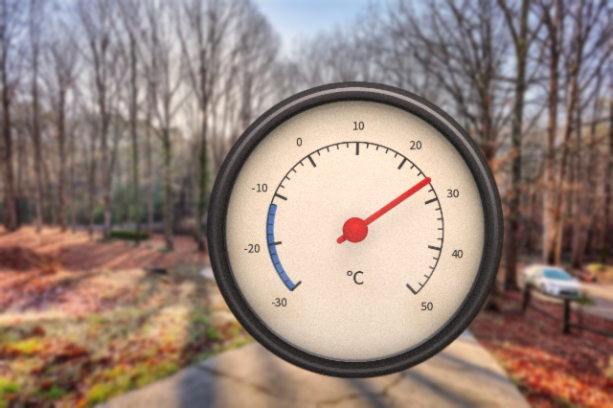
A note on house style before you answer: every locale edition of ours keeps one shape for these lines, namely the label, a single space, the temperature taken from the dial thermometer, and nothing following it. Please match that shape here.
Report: 26 °C
